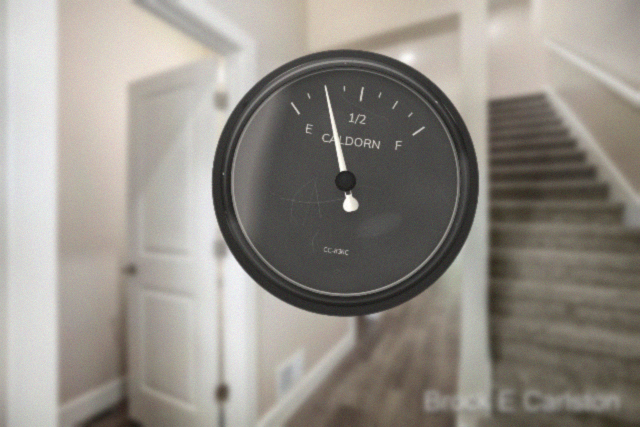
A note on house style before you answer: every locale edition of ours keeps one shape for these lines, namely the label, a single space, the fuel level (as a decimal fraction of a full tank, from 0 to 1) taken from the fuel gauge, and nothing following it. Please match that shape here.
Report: 0.25
